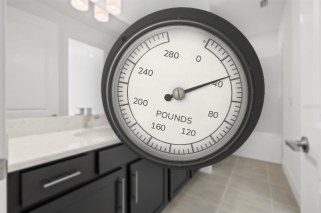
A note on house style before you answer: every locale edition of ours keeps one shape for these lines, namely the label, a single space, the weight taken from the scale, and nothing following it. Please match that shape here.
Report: 36 lb
